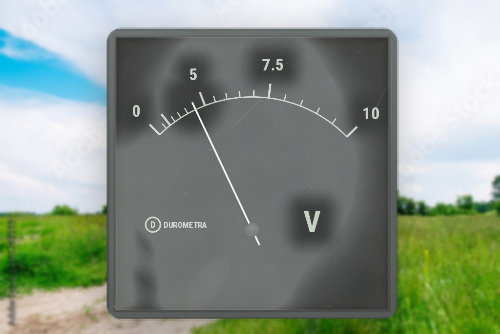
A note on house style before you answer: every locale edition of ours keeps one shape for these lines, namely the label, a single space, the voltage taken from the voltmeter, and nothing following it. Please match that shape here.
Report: 4.5 V
